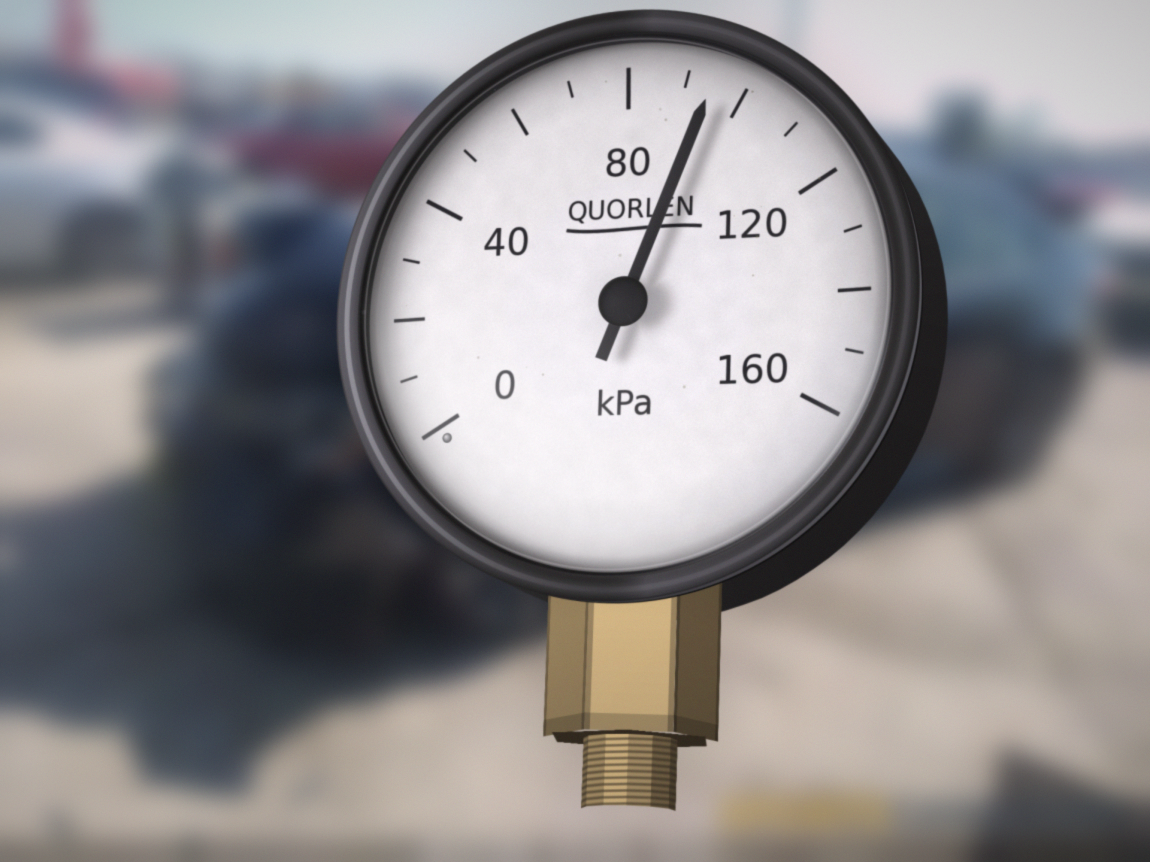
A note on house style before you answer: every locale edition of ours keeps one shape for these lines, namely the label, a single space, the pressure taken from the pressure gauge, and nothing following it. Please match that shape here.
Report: 95 kPa
